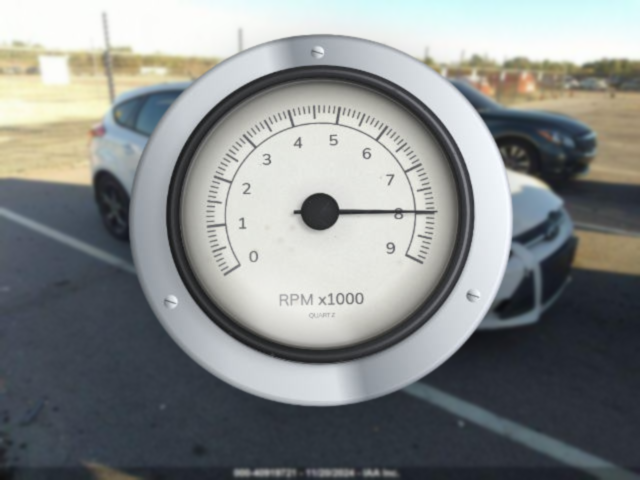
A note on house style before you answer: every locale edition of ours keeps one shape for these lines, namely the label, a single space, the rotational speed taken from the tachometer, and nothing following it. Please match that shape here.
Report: 8000 rpm
